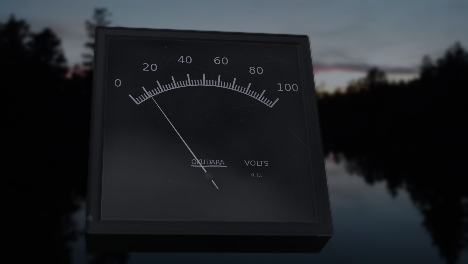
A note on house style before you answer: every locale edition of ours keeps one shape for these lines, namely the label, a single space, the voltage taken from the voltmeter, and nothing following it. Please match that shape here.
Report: 10 V
